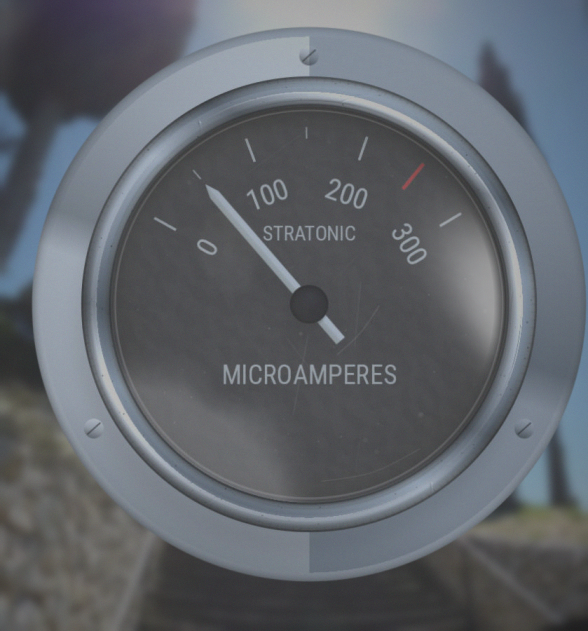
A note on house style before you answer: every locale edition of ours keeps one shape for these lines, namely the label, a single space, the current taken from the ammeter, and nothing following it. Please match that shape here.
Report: 50 µA
